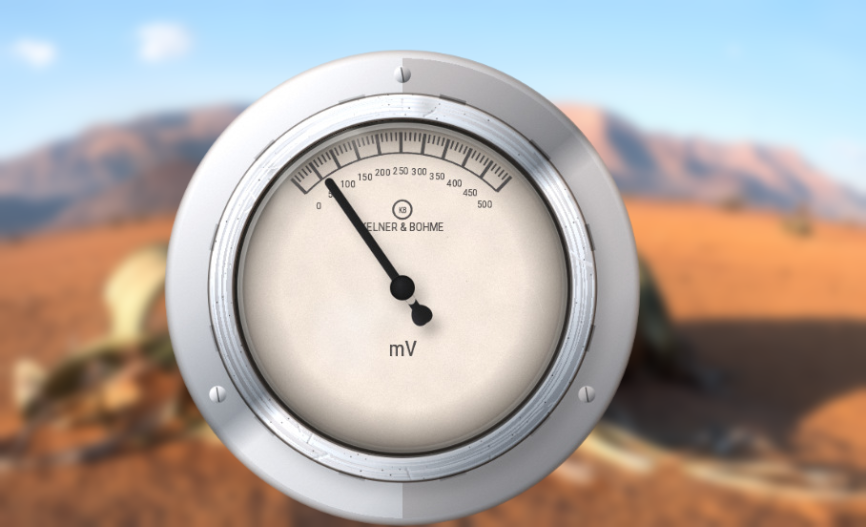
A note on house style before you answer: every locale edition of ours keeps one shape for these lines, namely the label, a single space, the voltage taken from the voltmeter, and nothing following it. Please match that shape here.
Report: 60 mV
